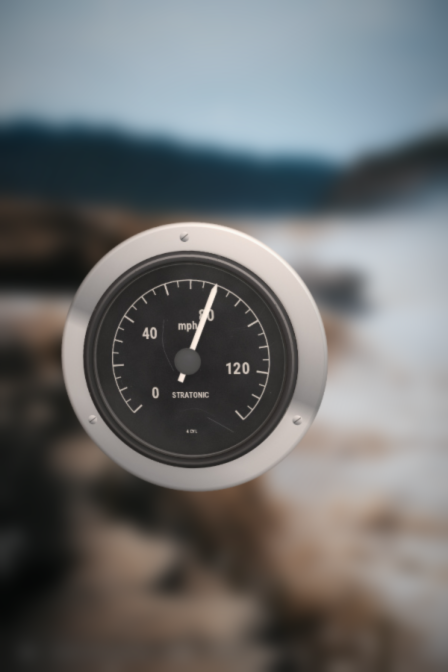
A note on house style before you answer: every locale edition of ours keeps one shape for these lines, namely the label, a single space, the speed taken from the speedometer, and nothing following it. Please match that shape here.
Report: 80 mph
